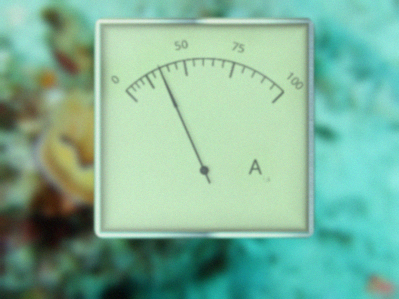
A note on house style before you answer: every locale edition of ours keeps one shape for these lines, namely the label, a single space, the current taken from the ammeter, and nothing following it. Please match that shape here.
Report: 35 A
